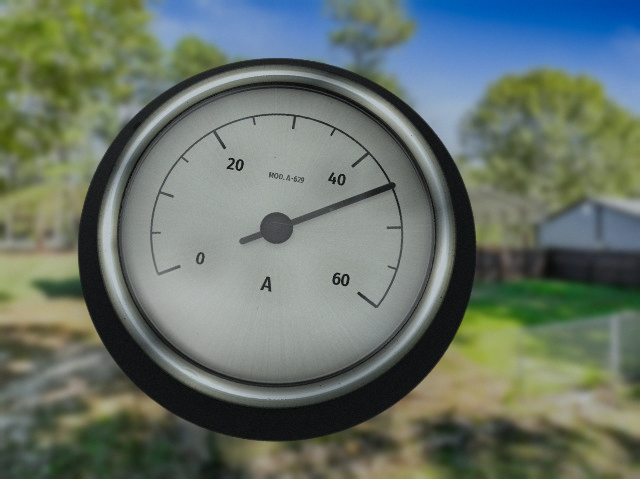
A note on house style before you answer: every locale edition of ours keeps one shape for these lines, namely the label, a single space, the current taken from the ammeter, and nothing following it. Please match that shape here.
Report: 45 A
